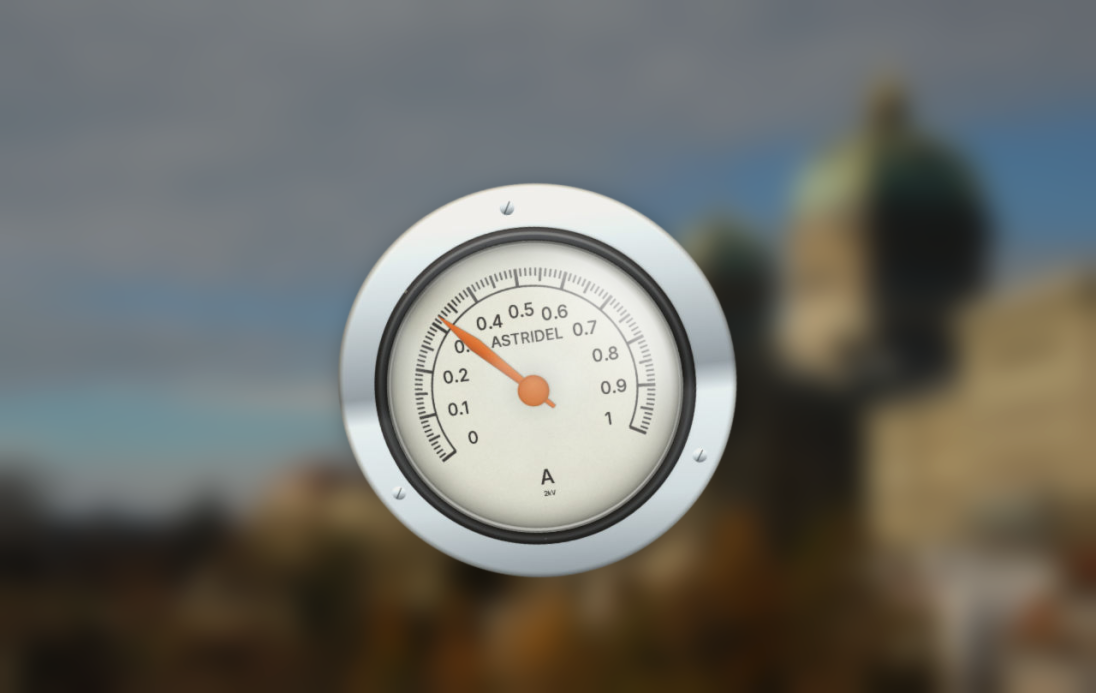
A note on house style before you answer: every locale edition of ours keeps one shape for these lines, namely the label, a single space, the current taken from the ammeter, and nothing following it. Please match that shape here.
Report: 0.32 A
